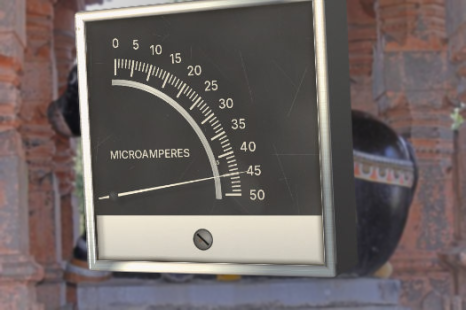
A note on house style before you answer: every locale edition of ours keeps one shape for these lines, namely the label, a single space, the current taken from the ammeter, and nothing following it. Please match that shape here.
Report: 45 µA
